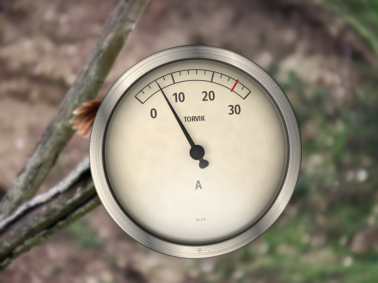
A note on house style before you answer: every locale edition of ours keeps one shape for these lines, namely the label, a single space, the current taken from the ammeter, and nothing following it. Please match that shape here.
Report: 6 A
